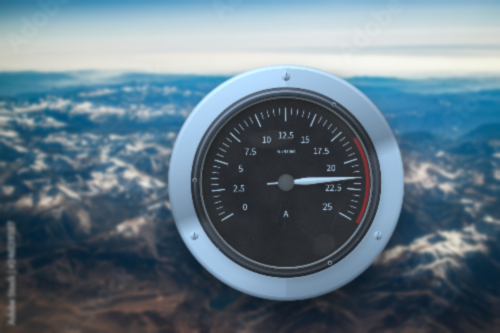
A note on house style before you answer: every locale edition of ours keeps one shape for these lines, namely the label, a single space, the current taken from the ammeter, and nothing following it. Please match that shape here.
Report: 21.5 A
